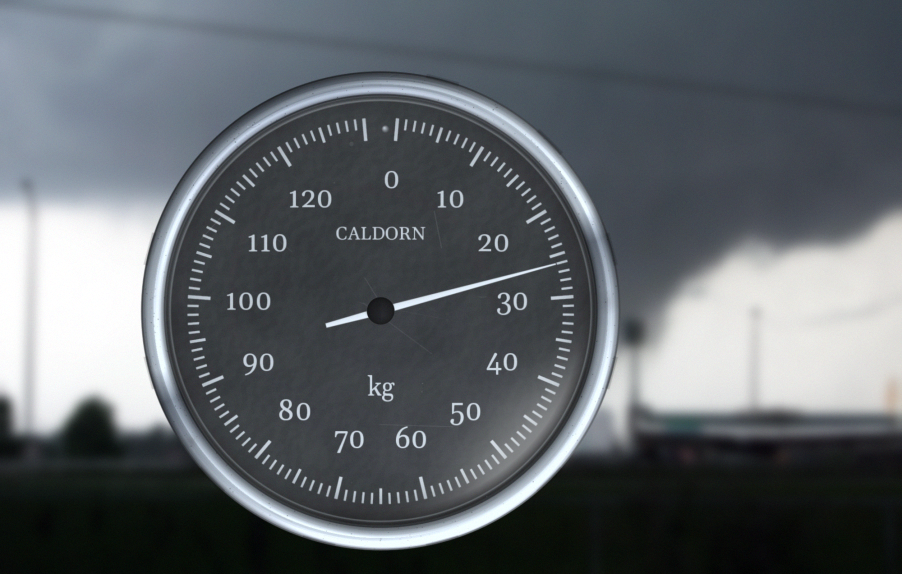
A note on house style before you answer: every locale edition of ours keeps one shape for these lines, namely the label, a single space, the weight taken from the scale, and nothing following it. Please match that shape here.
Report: 26 kg
